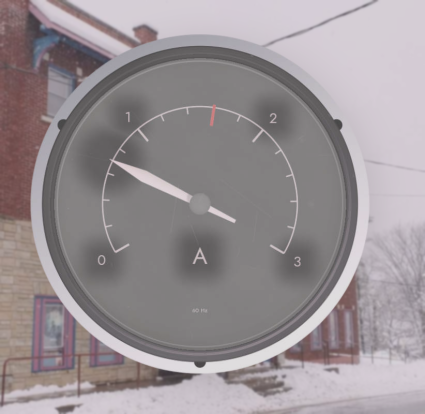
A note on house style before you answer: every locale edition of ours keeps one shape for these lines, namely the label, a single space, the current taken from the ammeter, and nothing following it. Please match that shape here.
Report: 0.7 A
